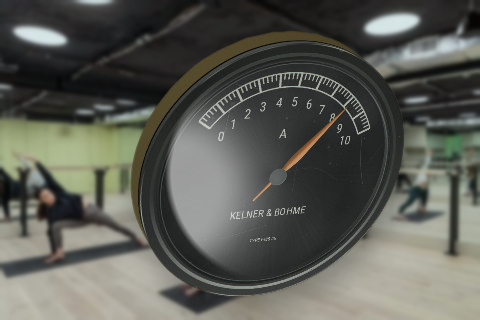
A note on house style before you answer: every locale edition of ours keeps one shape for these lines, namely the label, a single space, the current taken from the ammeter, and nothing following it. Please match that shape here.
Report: 8 A
